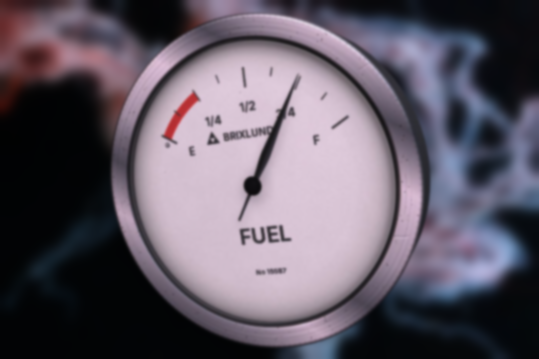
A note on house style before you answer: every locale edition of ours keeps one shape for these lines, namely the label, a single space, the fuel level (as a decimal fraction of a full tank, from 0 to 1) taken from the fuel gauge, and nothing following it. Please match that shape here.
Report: 0.75
